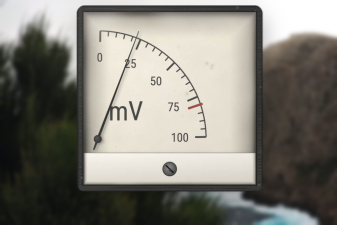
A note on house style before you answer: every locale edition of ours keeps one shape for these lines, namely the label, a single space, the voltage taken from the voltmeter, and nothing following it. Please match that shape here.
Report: 22.5 mV
